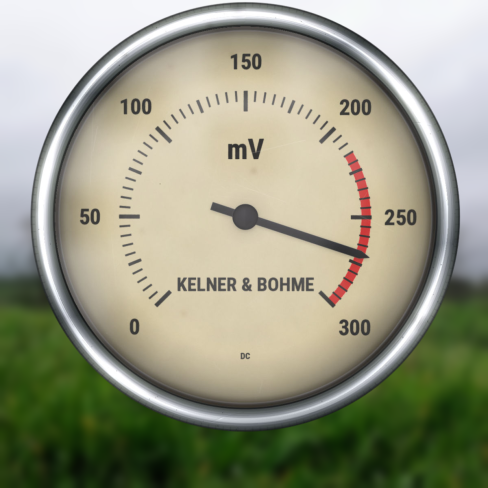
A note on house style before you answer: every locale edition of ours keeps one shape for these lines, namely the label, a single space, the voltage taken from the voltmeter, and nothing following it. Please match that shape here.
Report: 270 mV
